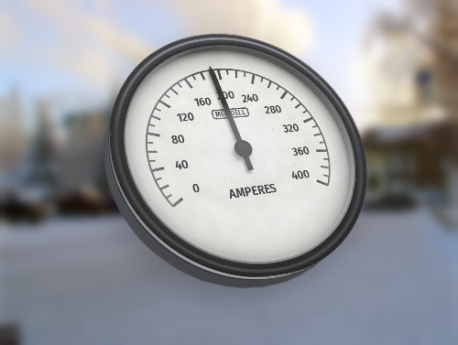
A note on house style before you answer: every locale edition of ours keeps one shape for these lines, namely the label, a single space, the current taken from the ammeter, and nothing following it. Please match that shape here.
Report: 190 A
